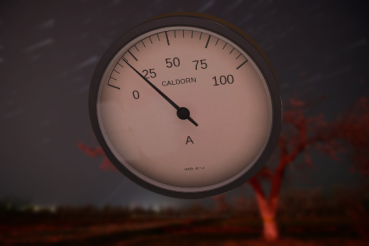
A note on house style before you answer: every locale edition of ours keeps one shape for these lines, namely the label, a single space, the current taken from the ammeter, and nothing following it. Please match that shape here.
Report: 20 A
